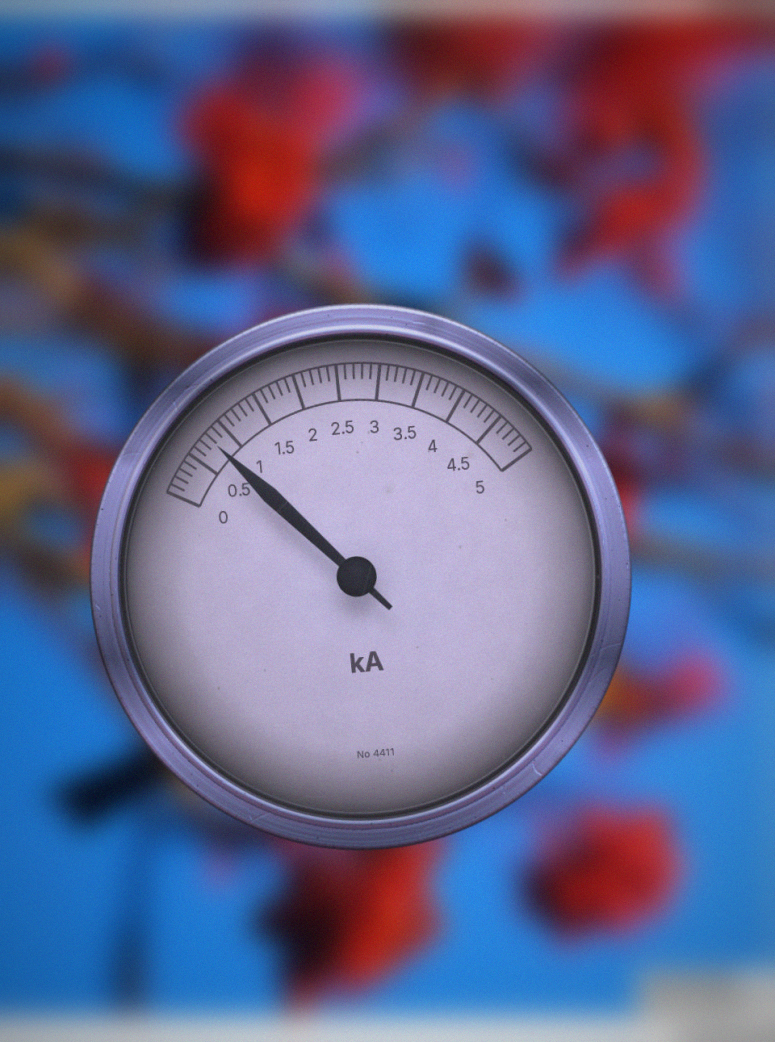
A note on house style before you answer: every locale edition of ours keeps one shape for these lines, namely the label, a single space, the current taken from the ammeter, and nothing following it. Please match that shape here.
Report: 0.8 kA
